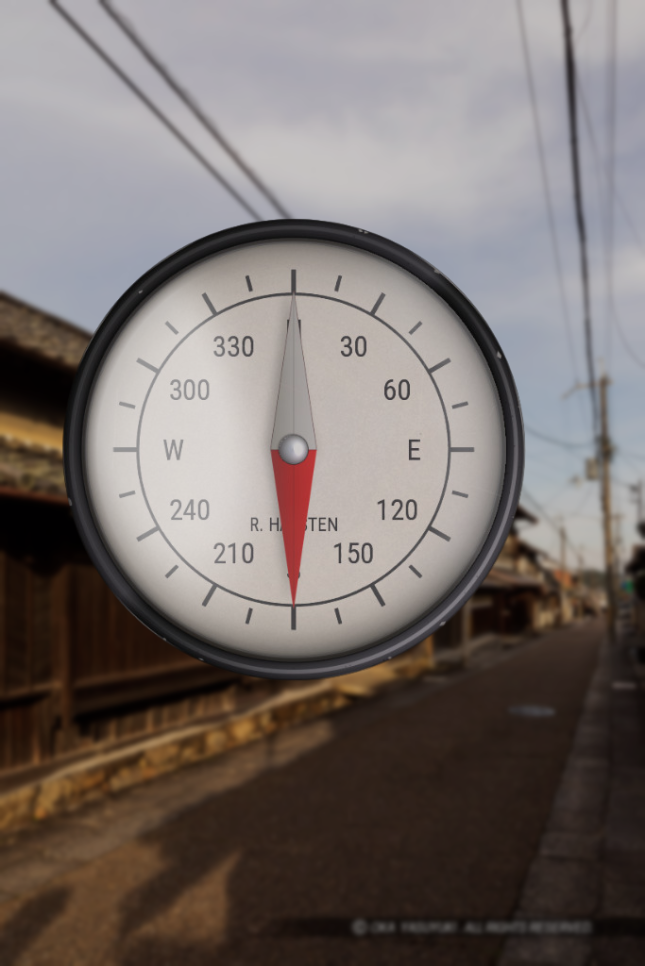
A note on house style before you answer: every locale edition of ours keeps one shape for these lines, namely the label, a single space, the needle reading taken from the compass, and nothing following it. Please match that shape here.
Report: 180 °
